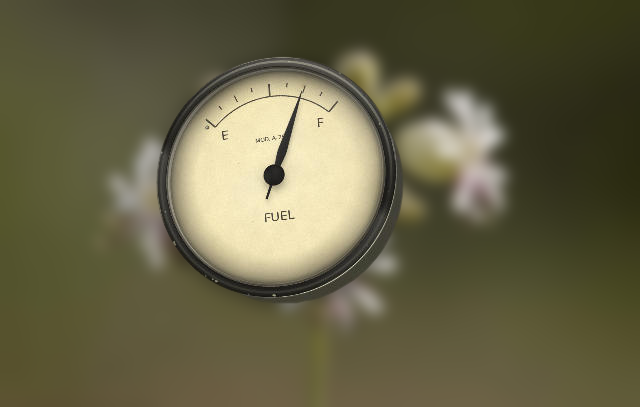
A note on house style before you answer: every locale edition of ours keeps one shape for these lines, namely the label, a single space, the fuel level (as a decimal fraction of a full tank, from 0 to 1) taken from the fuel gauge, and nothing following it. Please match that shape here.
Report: 0.75
